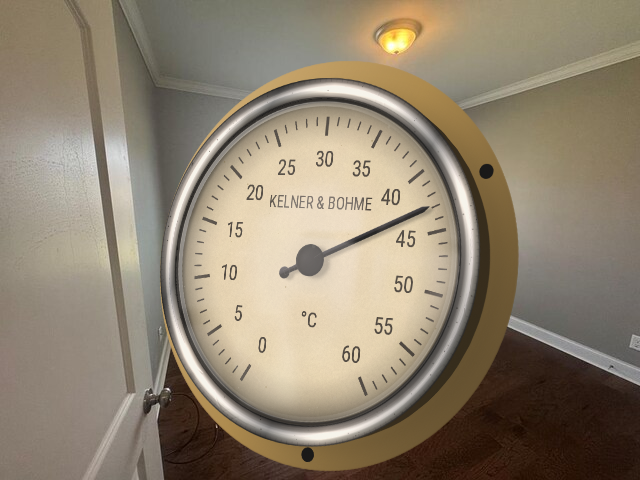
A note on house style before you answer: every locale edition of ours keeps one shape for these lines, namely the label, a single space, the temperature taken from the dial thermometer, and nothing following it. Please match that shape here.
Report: 43 °C
